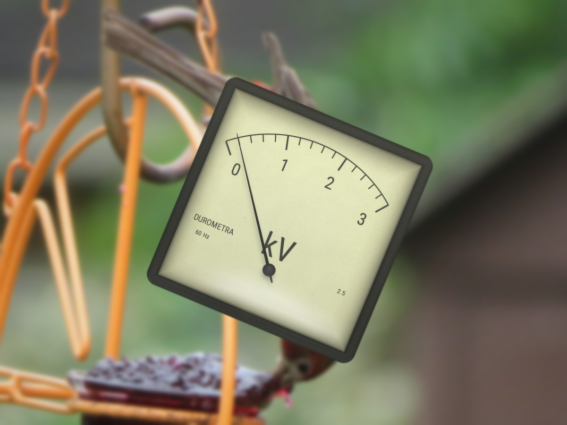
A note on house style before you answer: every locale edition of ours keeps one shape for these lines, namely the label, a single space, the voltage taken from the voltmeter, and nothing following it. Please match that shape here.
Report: 0.2 kV
